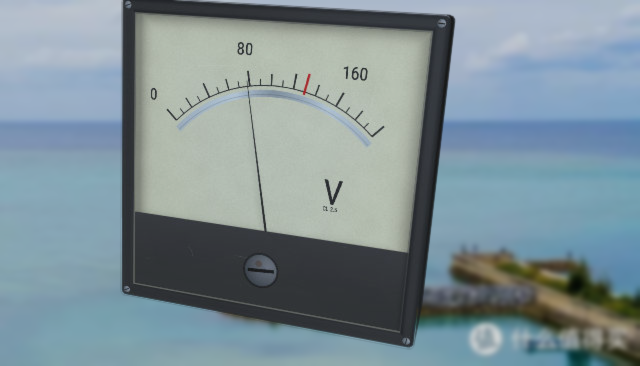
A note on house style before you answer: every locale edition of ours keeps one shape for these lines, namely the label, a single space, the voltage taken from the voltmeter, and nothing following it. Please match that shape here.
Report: 80 V
